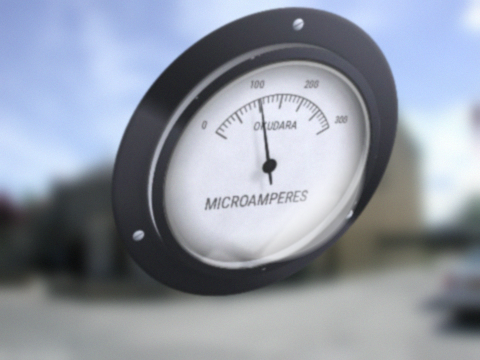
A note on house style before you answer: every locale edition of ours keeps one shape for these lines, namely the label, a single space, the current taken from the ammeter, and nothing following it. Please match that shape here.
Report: 100 µA
